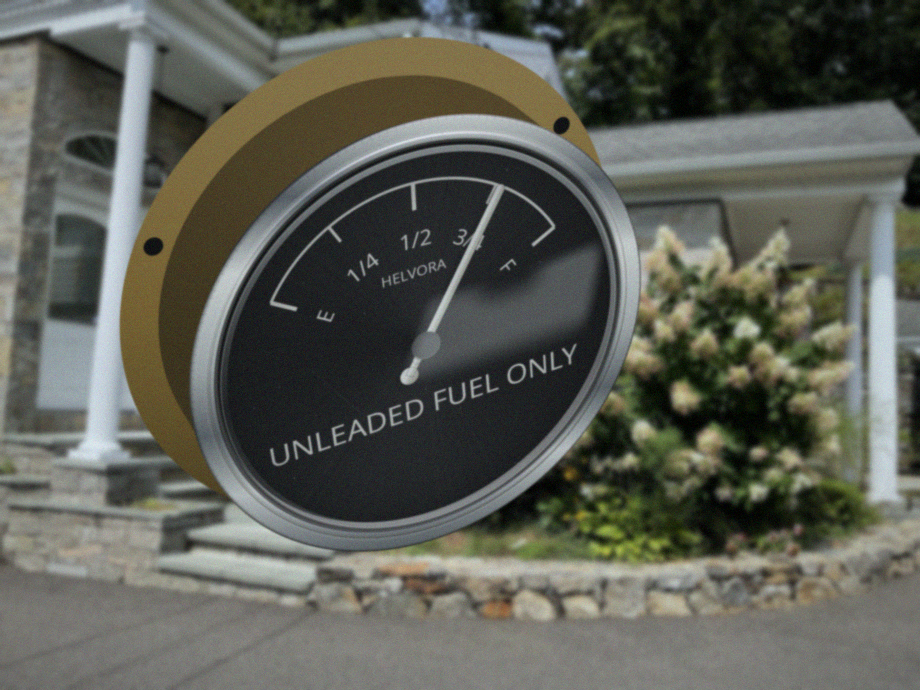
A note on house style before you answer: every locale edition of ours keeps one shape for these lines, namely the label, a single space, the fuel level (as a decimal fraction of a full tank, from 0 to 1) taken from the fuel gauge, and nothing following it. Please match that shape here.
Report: 0.75
